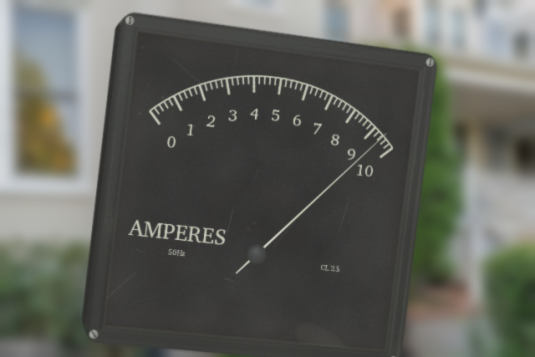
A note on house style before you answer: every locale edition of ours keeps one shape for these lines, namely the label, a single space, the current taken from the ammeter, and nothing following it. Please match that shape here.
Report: 9.4 A
